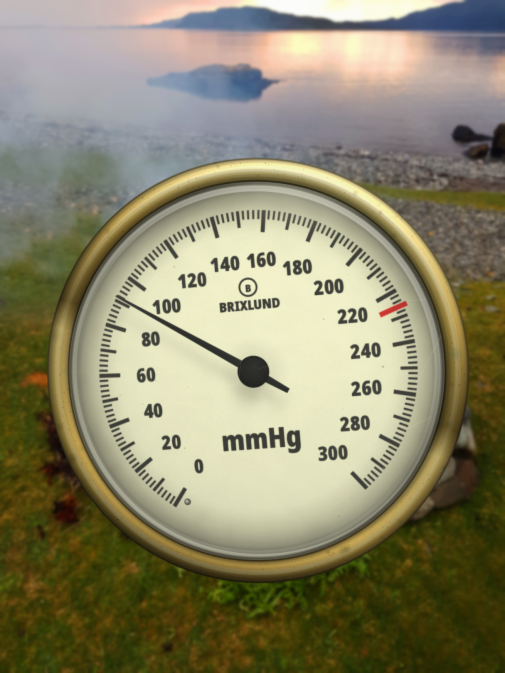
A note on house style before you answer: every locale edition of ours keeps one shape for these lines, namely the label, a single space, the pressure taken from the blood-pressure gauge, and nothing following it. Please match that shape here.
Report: 92 mmHg
